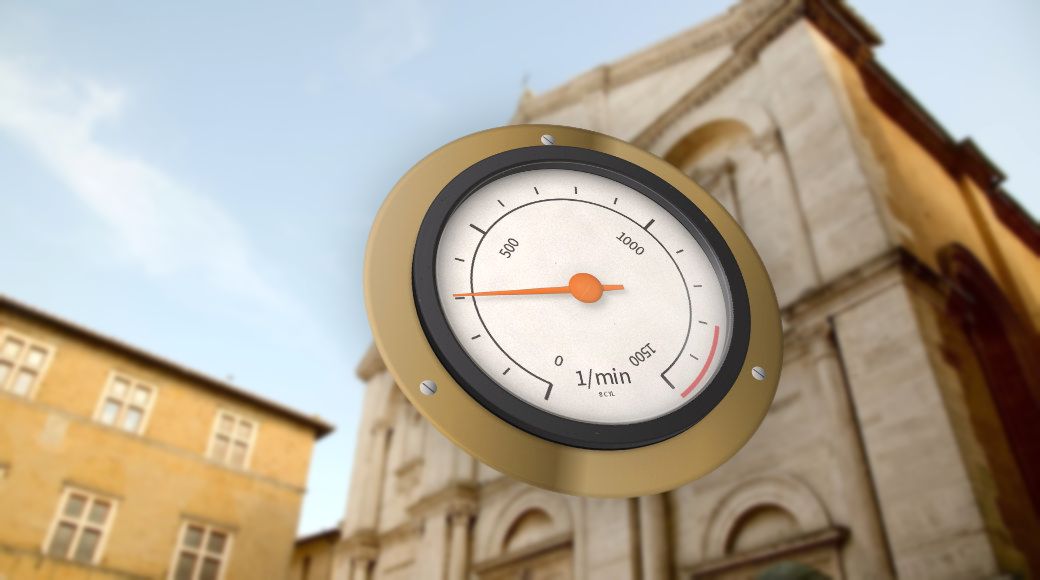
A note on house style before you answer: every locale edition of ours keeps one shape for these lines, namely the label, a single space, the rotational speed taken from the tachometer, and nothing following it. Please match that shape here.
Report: 300 rpm
